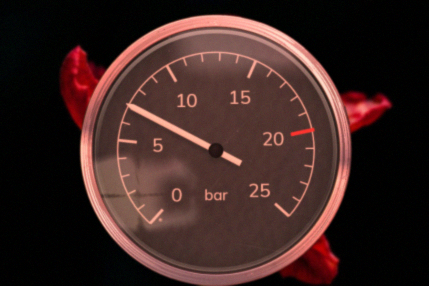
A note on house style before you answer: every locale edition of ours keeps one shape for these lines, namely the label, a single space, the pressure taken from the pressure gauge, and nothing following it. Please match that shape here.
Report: 7 bar
